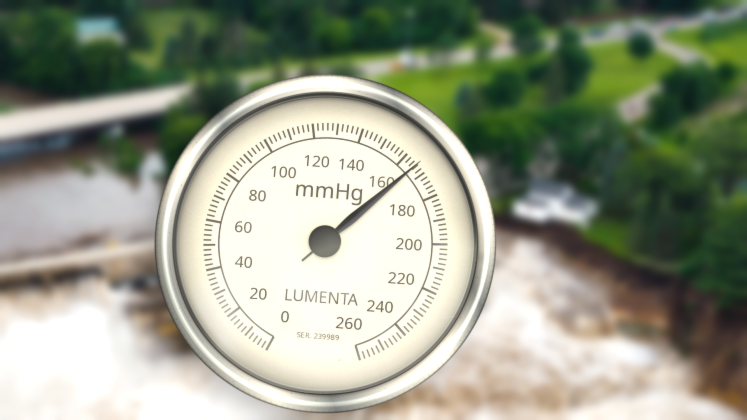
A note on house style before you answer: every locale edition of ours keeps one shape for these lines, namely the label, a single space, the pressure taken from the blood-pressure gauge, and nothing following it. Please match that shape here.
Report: 166 mmHg
